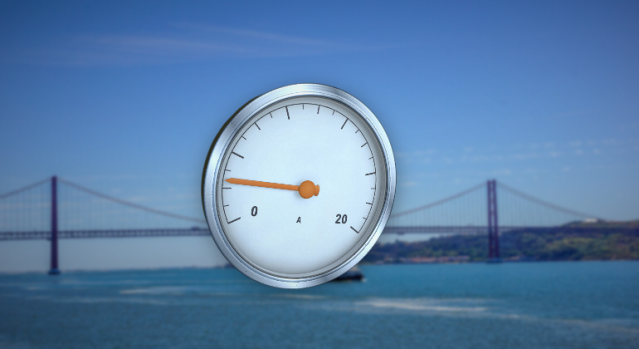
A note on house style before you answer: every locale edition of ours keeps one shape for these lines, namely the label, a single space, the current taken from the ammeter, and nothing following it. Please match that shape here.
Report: 2.5 A
